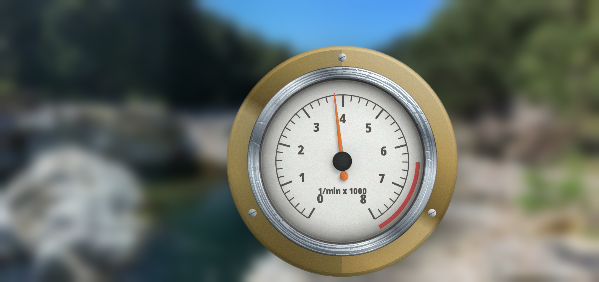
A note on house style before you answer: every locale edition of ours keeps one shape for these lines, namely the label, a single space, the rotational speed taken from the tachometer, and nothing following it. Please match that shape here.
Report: 3800 rpm
